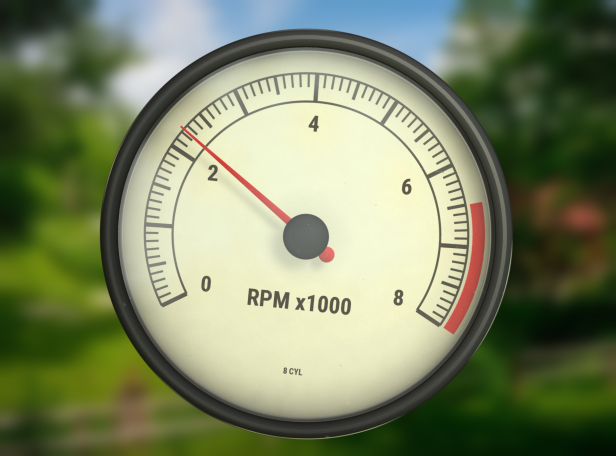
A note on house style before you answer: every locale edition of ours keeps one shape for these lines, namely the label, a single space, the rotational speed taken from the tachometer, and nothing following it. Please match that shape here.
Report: 2250 rpm
